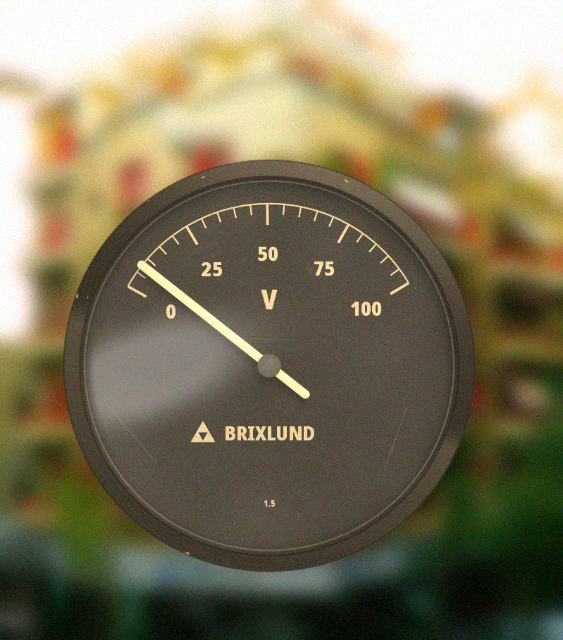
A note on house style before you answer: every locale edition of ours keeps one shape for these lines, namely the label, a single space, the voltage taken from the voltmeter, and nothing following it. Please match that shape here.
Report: 7.5 V
